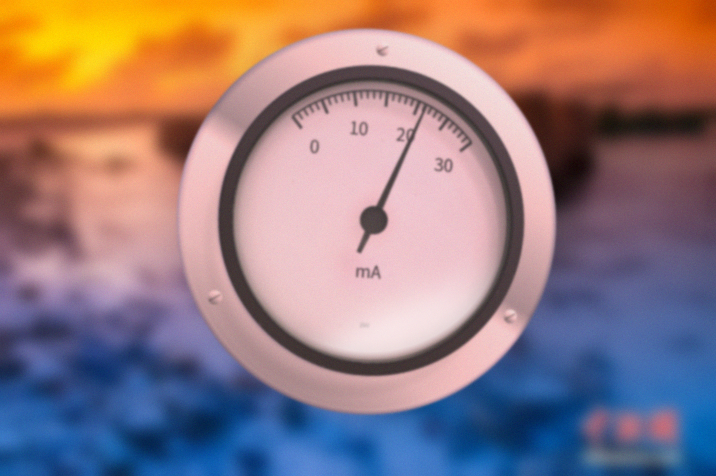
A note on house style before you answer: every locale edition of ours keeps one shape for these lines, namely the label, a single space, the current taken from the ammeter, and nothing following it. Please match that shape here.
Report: 21 mA
